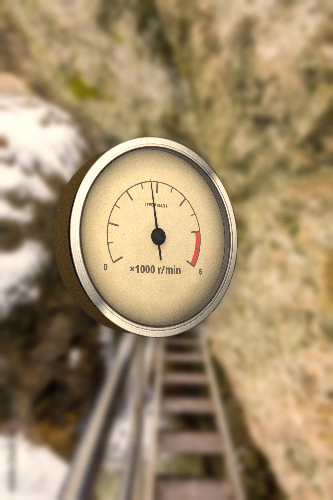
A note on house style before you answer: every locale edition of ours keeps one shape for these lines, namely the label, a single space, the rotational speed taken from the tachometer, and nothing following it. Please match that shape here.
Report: 2750 rpm
